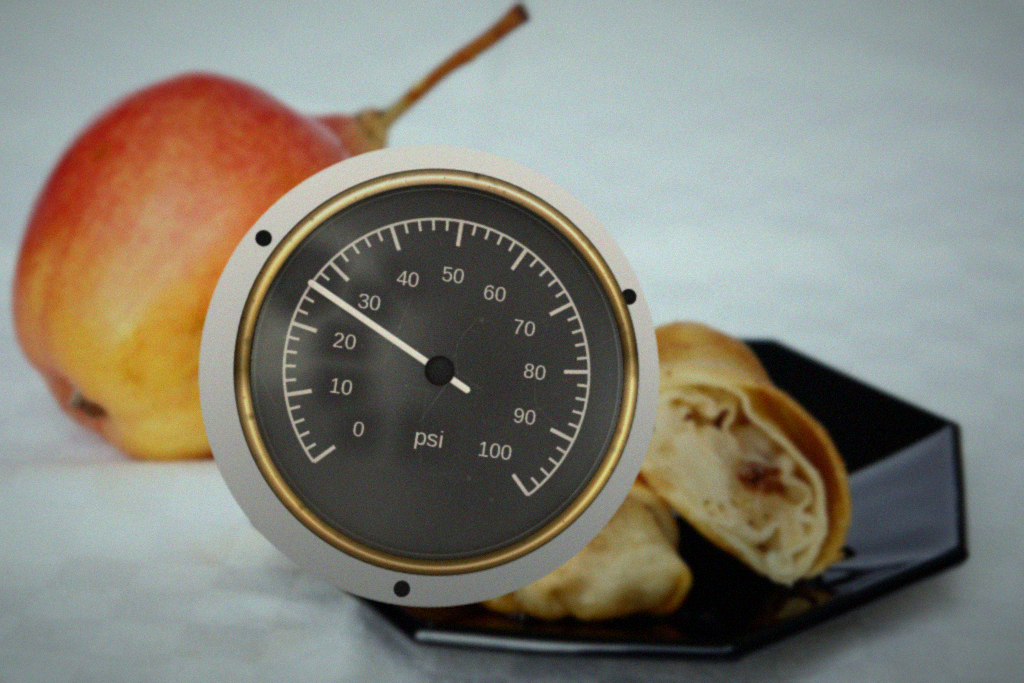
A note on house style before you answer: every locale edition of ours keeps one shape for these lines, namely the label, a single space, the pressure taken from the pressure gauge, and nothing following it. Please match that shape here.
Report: 26 psi
